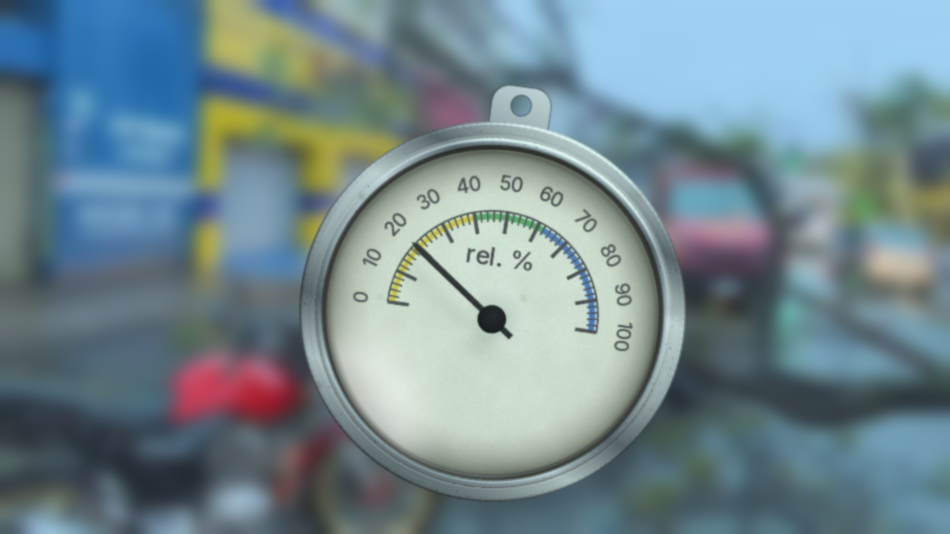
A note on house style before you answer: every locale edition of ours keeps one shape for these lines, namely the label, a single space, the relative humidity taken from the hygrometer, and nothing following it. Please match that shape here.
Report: 20 %
